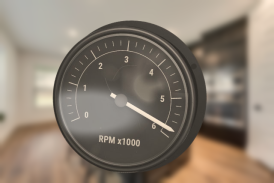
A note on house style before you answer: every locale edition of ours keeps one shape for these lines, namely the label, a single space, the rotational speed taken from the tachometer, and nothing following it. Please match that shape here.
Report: 5800 rpm
